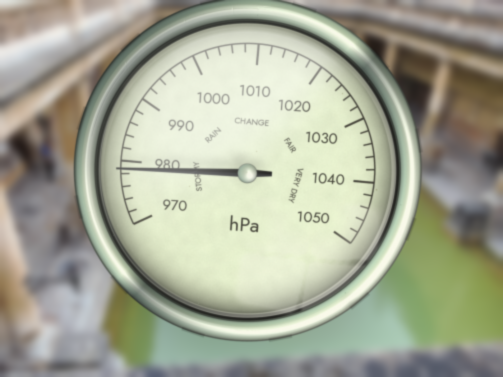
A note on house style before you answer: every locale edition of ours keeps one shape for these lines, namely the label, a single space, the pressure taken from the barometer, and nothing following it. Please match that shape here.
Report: 979 hPa
